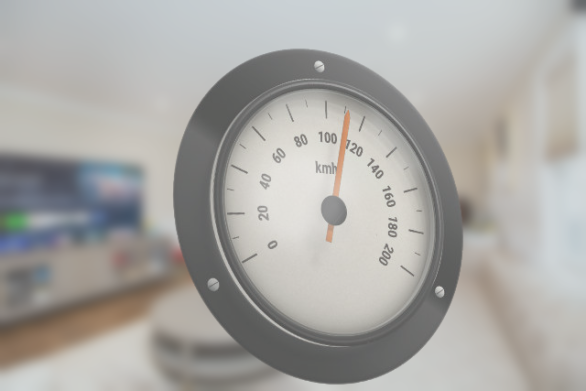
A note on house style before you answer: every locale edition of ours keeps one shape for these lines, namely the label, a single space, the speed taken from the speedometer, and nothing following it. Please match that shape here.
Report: 110 km/h
